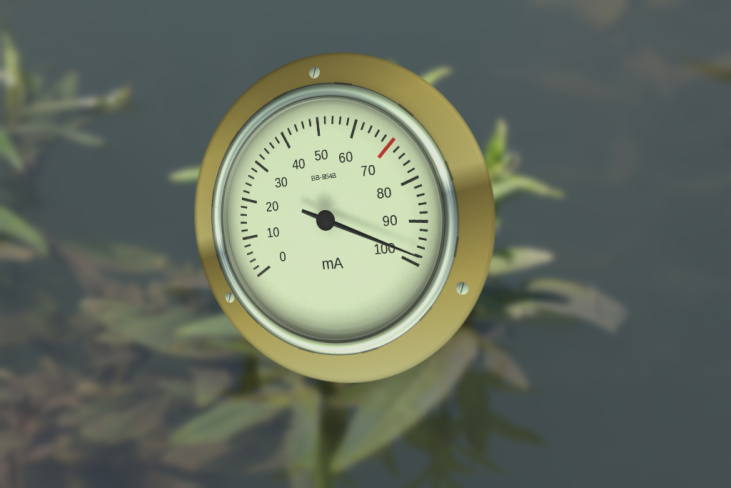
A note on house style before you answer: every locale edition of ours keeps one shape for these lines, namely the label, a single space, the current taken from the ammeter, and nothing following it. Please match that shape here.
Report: 98 mA
